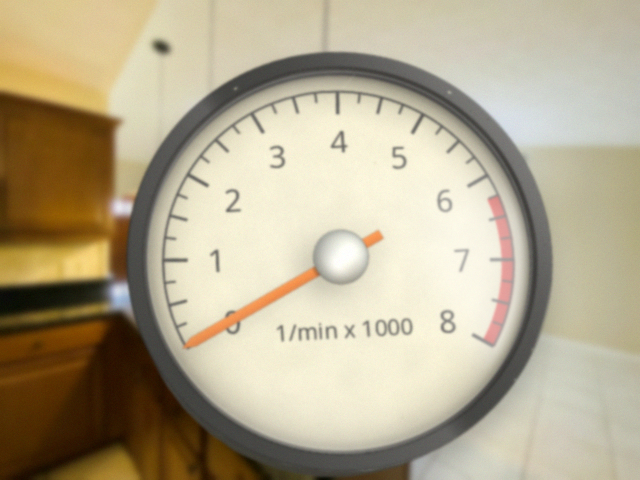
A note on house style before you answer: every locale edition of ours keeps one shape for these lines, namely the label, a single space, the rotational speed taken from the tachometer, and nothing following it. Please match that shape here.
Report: 0 rpm
